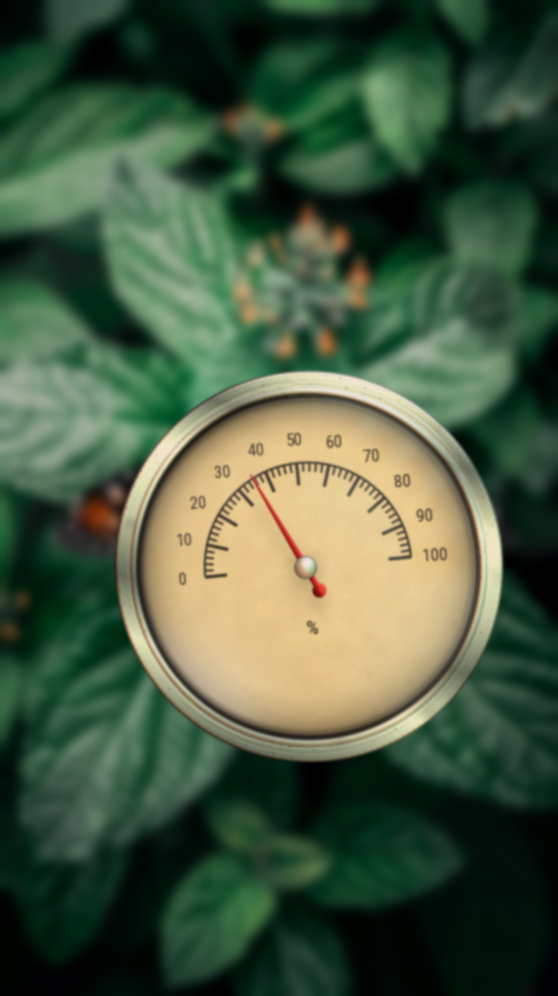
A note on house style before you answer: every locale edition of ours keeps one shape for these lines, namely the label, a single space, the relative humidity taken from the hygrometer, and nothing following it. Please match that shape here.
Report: 36 %
